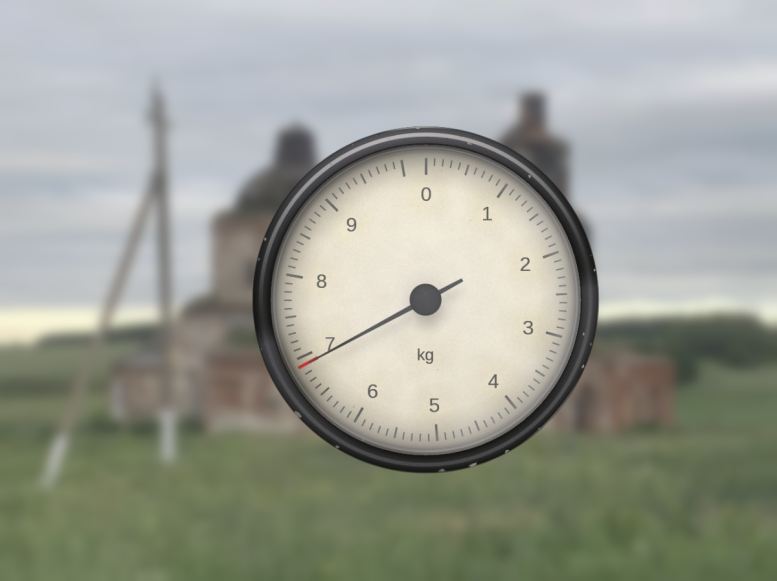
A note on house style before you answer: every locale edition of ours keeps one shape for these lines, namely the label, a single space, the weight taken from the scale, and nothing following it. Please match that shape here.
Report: 6.9 kg
